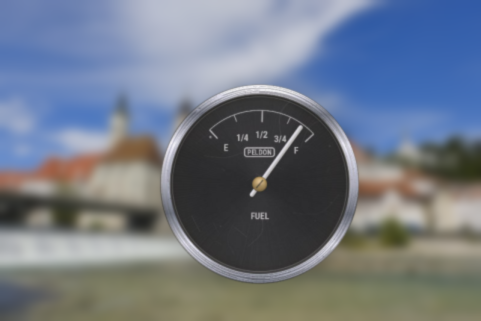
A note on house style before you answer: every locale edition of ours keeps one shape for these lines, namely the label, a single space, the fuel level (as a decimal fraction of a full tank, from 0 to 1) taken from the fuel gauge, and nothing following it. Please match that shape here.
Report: 0.875
